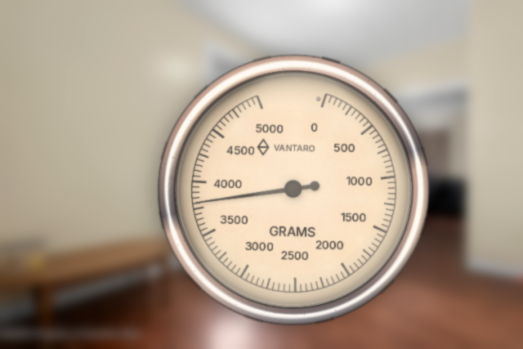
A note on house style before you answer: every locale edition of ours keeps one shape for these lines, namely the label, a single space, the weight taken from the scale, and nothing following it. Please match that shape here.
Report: 3800 g
